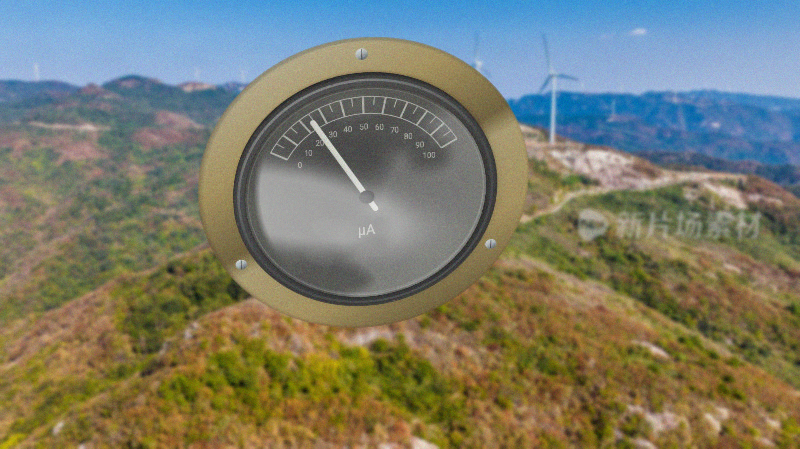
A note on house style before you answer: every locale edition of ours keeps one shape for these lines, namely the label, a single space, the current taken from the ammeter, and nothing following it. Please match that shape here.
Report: 25 µA
